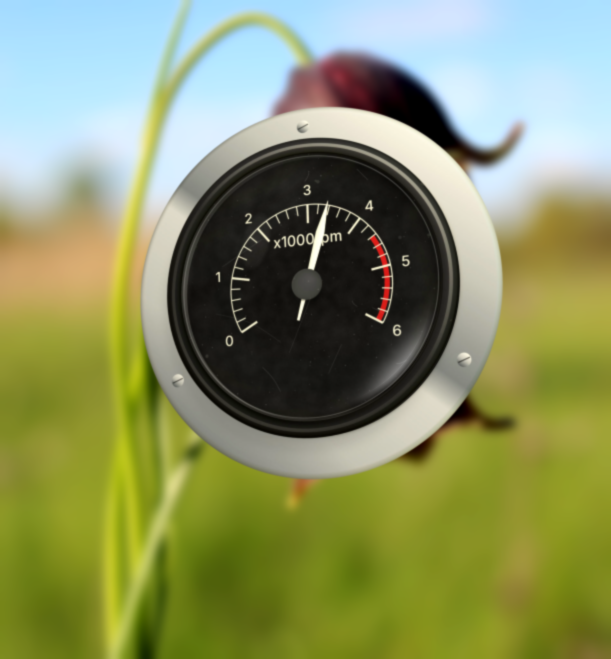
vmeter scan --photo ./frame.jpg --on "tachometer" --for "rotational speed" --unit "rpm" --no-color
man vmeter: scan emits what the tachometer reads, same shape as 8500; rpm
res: 3400; rpm
